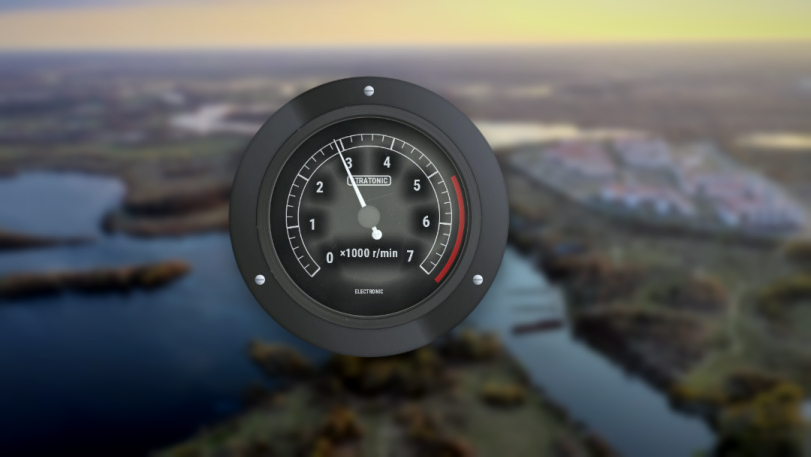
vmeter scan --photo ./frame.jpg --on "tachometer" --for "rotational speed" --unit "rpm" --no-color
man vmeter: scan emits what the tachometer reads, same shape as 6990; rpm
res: 2900; rpm
